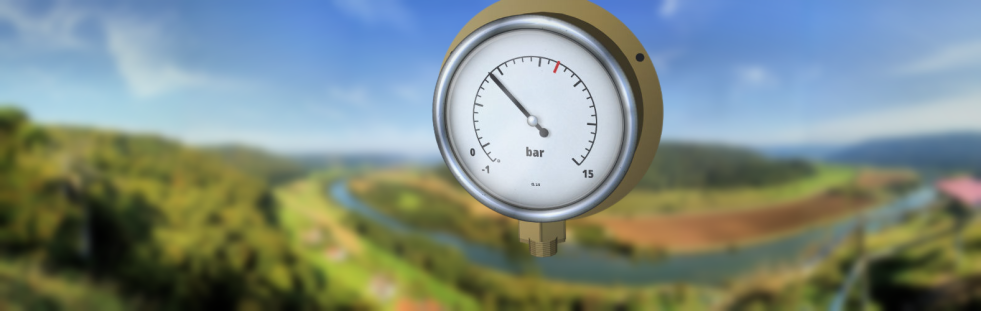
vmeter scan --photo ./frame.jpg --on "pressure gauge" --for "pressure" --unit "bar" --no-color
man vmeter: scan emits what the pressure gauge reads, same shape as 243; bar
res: 4.5; bar
